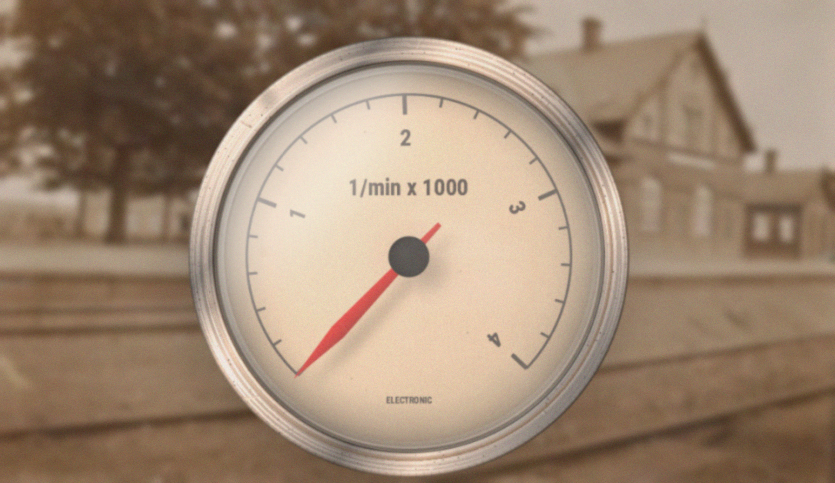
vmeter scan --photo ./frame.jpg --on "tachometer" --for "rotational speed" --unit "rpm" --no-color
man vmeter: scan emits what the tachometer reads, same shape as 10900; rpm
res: 0; rpm
